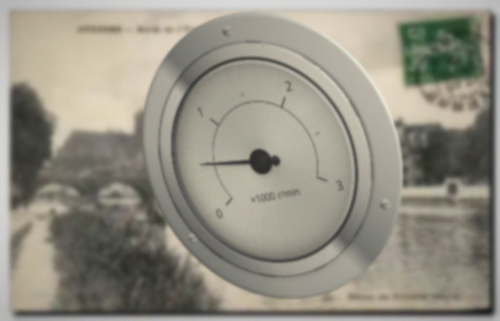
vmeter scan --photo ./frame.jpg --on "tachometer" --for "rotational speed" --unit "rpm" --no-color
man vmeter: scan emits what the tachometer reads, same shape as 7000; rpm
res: 500; rpm
